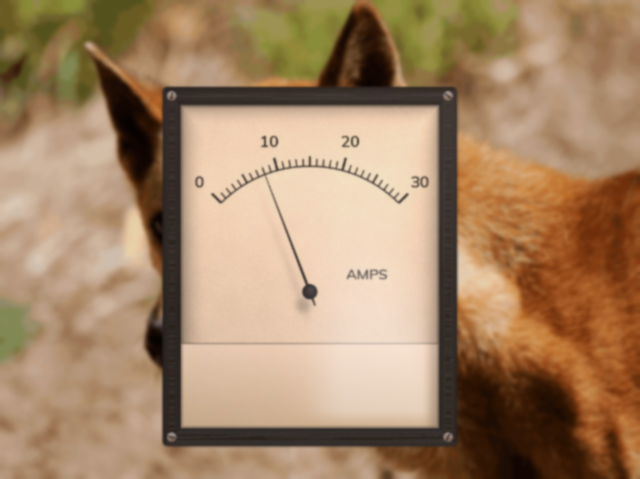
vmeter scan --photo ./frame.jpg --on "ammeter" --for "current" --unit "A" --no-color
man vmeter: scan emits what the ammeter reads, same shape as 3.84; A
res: 8; A
